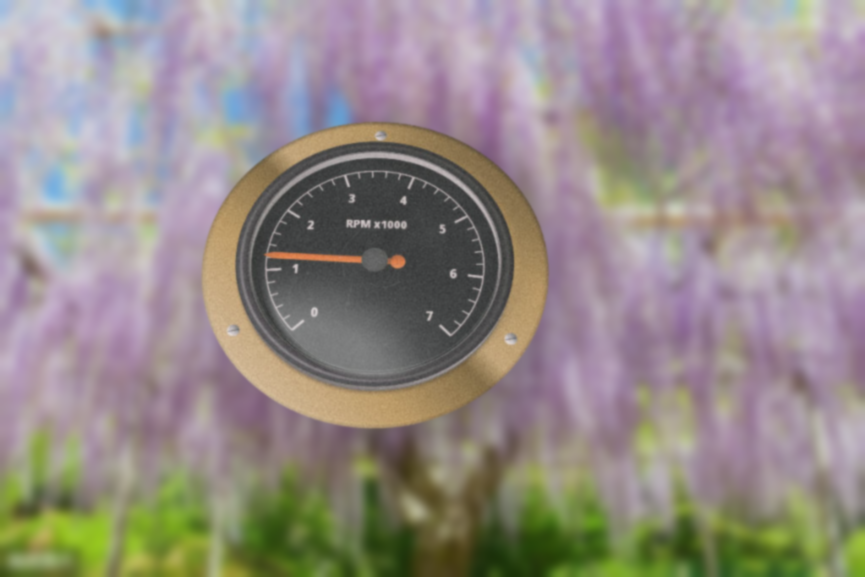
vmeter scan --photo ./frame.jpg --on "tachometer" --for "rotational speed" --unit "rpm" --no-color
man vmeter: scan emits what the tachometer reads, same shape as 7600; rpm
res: 1200; rpm
